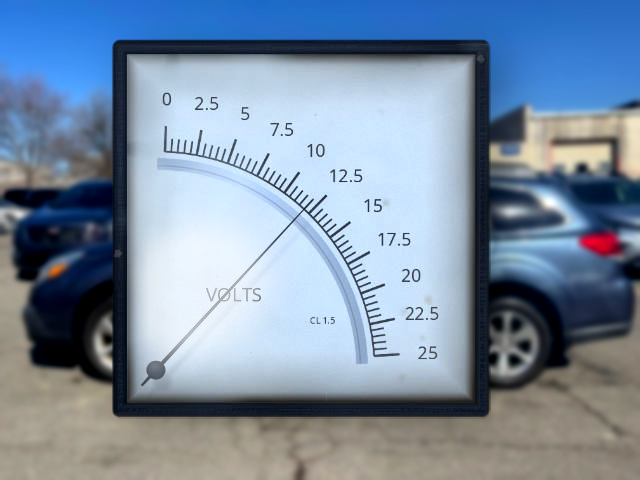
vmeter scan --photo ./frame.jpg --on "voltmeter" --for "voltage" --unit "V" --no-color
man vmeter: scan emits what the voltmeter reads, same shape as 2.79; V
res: 12; V
